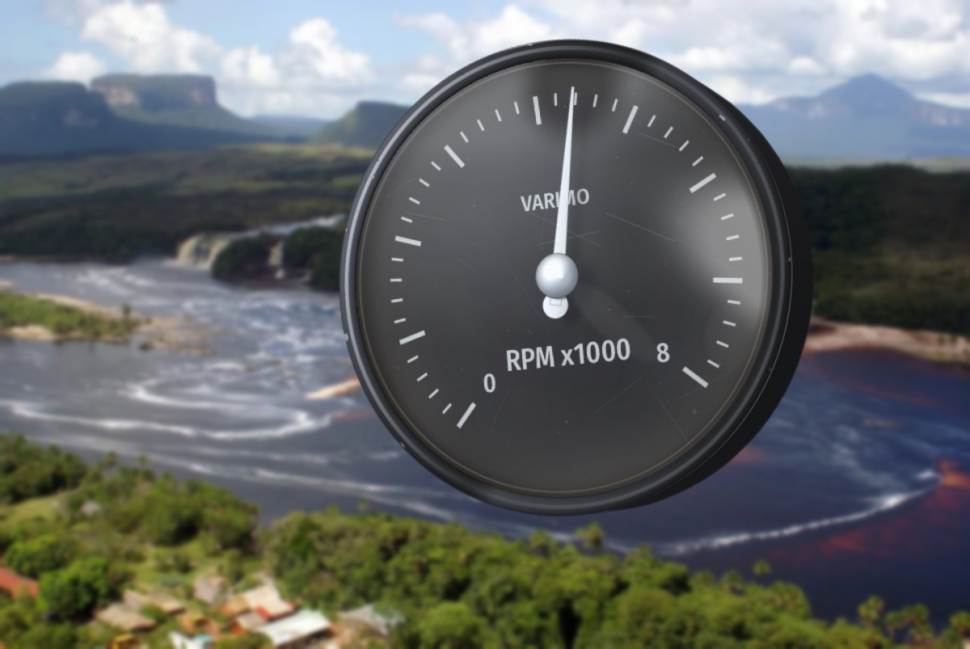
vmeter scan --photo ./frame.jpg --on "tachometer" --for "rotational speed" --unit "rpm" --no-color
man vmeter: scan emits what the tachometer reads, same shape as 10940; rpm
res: 4400; rpm
